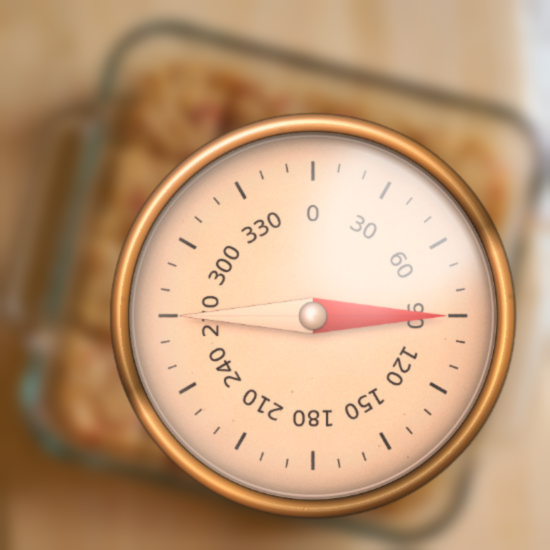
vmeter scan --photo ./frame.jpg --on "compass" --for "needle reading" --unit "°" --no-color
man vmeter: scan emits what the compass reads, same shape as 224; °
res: 90; °
